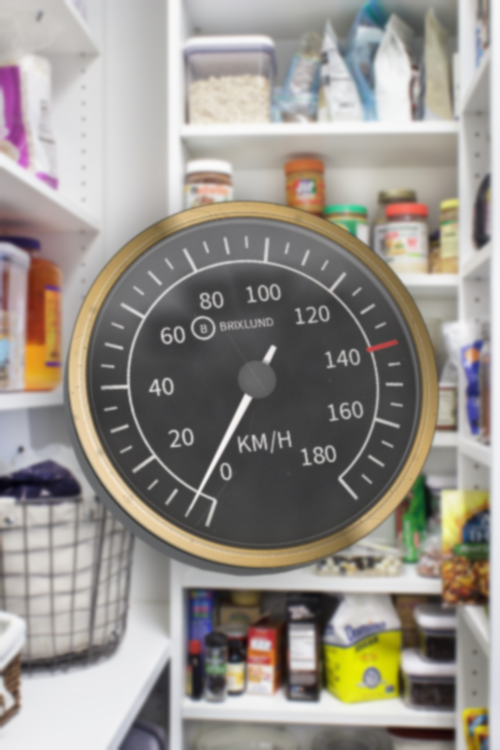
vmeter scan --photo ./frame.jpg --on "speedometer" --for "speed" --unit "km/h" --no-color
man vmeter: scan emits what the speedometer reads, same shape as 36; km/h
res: 5; km/h
